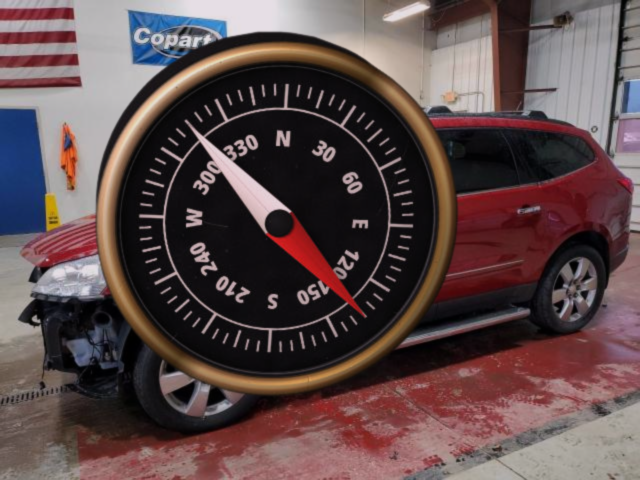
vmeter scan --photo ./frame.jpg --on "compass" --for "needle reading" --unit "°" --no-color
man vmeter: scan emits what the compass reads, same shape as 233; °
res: 135; °
